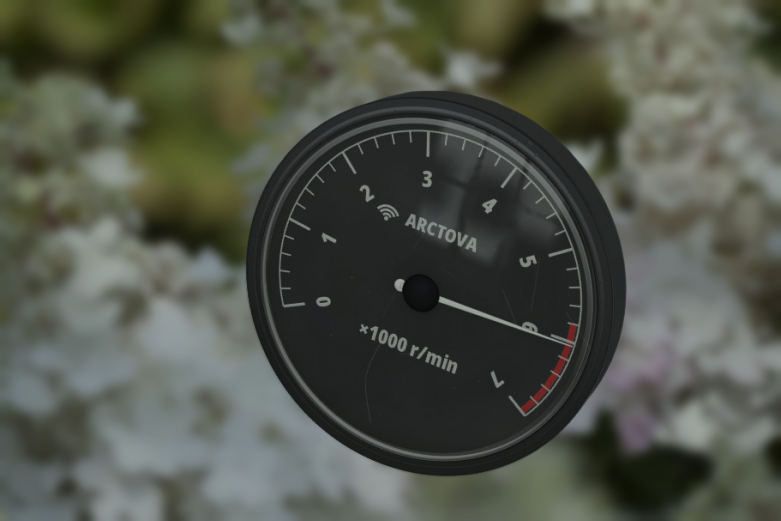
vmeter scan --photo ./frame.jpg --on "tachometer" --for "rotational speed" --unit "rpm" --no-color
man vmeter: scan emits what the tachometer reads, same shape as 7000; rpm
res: 6000; rpm
